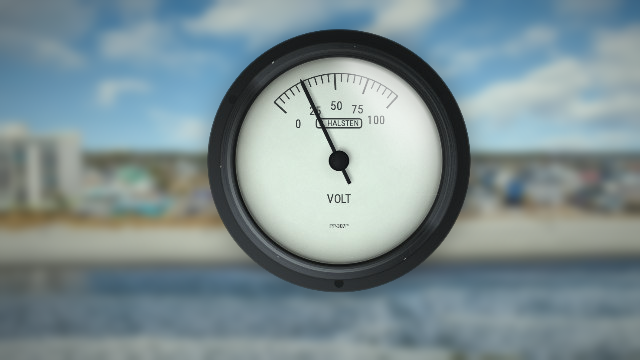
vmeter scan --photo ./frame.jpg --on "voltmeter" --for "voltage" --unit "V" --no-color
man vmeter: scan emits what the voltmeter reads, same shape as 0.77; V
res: 25; V
